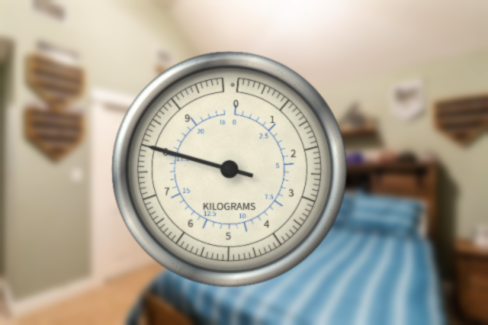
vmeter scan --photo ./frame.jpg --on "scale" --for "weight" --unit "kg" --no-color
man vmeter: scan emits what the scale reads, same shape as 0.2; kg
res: 8; kg
